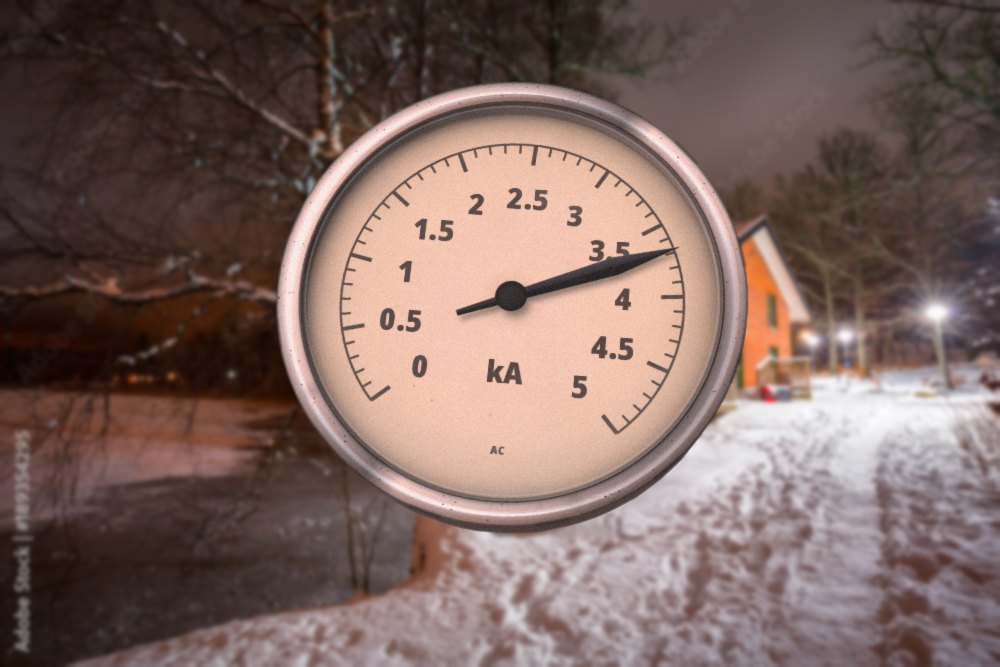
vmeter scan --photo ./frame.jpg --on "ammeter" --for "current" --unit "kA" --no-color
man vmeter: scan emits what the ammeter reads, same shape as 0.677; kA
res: 3.7; kA
